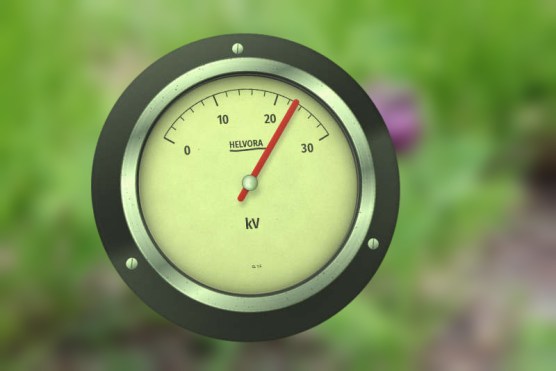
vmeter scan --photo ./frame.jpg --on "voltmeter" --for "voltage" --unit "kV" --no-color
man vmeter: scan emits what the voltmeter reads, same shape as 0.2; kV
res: 23; kV
